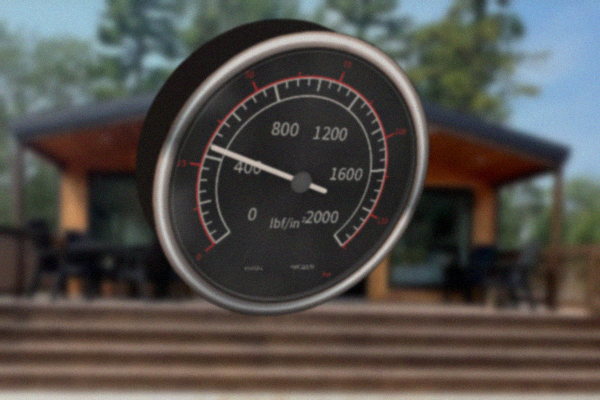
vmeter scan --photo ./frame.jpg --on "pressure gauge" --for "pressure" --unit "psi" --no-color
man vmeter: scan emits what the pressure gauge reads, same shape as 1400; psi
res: 450; psi
